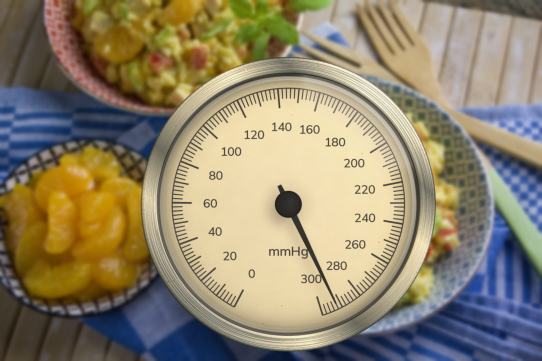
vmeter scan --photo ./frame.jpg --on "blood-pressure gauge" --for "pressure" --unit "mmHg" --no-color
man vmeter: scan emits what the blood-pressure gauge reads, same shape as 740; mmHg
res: 292; mmHg
